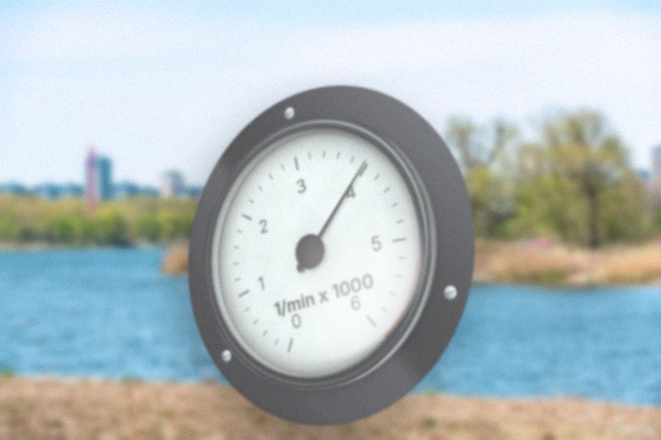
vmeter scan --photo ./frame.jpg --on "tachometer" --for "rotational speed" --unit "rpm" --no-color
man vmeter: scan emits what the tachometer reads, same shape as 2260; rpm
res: 4000; rpm
